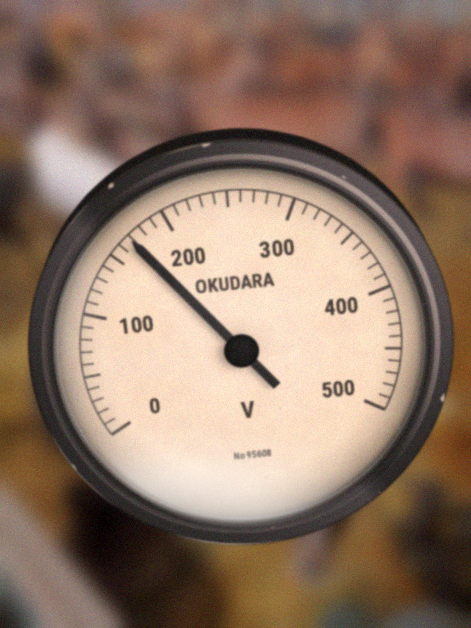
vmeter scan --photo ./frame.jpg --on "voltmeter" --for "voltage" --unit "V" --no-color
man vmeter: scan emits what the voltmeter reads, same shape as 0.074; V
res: 170; V
